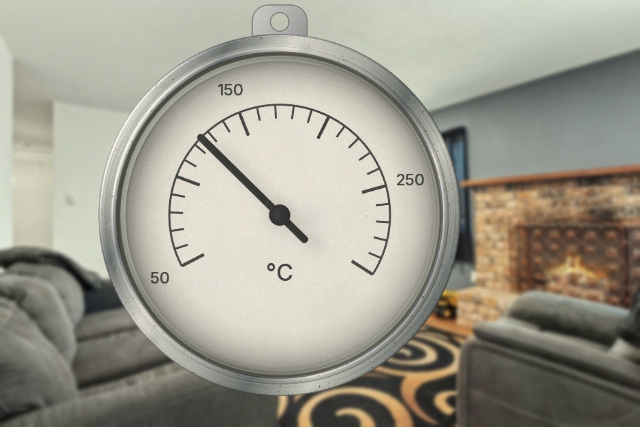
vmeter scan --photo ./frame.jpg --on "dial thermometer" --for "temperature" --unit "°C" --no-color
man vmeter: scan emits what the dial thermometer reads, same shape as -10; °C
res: 125; °C
